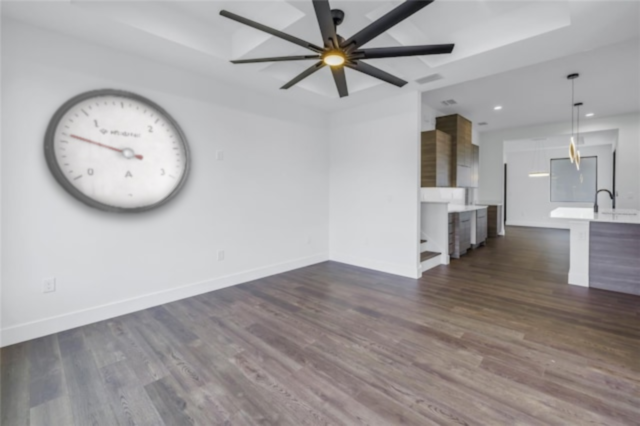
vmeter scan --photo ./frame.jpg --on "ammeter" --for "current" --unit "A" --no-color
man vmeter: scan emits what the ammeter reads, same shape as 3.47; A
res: 0.6; A
